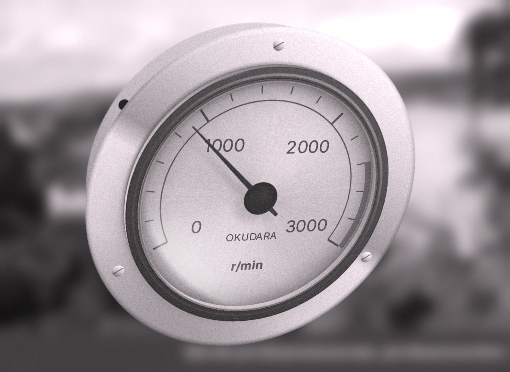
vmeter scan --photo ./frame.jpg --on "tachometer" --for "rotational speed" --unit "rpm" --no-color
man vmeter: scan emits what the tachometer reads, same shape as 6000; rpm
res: 900; rpm
